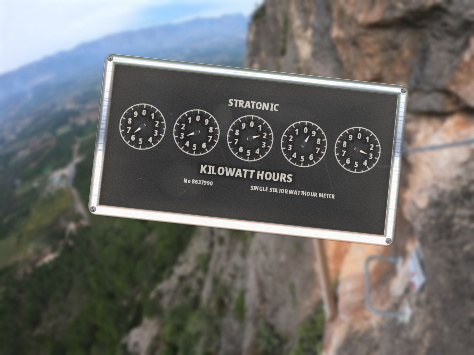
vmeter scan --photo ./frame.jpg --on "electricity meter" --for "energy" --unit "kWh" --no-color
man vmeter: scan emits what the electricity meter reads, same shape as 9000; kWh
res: 63193; kWh
